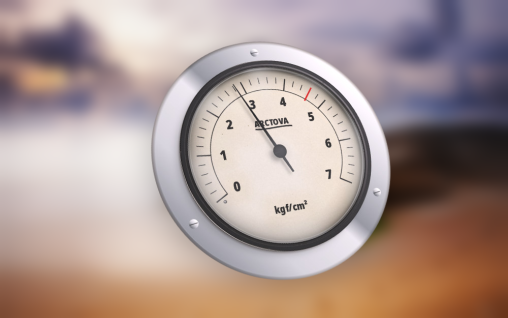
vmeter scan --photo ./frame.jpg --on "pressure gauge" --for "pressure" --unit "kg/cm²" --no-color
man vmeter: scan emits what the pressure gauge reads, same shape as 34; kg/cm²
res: 2.8; kg/cm²
